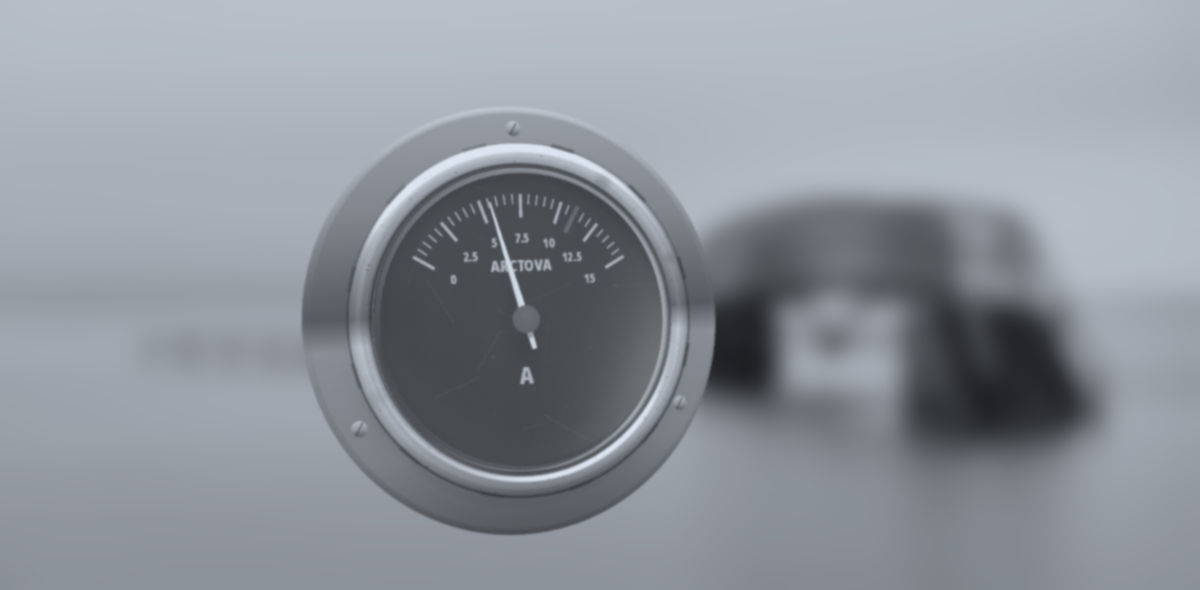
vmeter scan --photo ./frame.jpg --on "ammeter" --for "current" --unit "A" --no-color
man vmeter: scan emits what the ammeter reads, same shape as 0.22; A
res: 5.5; A
